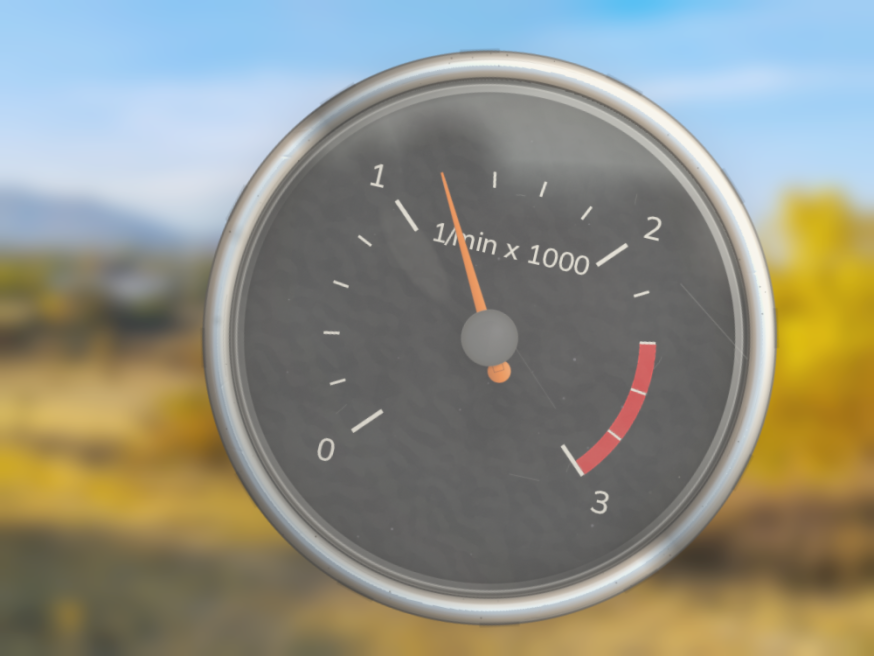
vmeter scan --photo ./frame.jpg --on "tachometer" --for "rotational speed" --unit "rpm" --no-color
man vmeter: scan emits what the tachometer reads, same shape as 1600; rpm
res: 1200; rpm
